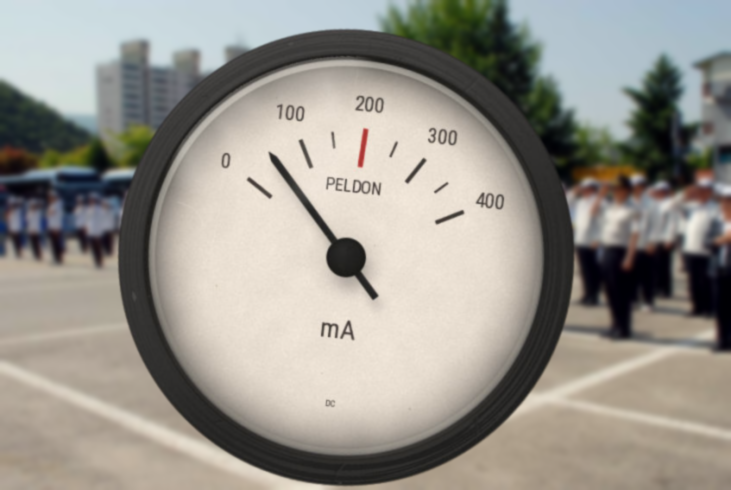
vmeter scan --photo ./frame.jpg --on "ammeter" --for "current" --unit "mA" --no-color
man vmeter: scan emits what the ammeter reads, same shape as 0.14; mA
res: 50; mA
